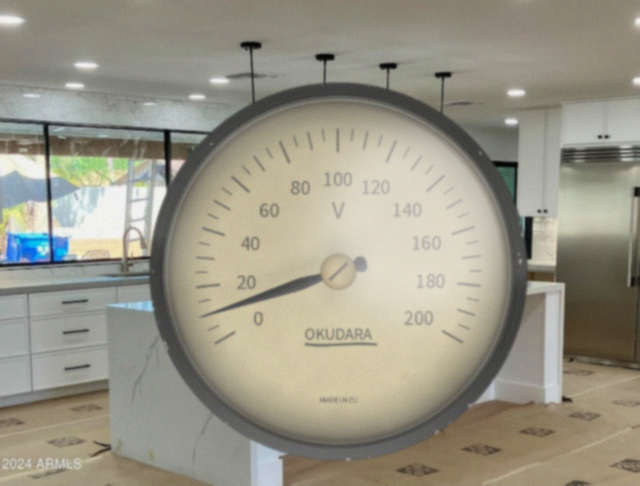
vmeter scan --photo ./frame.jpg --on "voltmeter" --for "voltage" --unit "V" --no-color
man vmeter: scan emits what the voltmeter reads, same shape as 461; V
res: 10; V
